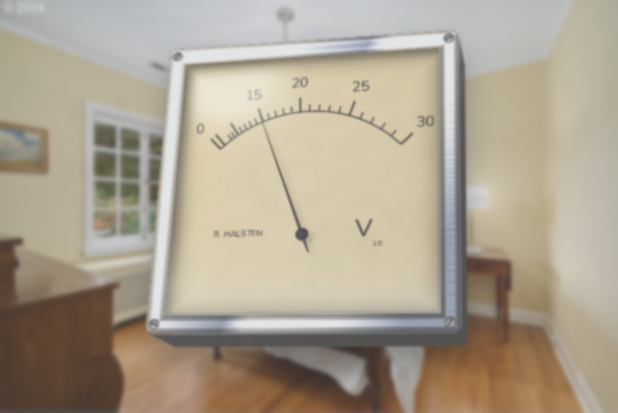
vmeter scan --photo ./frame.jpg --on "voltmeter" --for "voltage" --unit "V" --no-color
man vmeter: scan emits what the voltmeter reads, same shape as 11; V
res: 15; V
